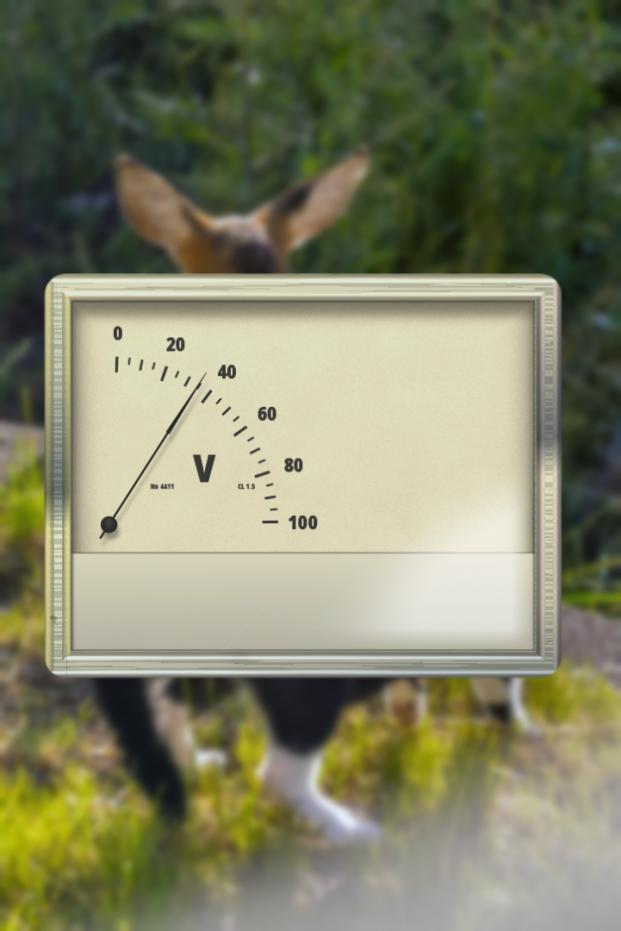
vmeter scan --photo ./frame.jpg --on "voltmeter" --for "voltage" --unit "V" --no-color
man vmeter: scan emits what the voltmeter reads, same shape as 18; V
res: 35; V
